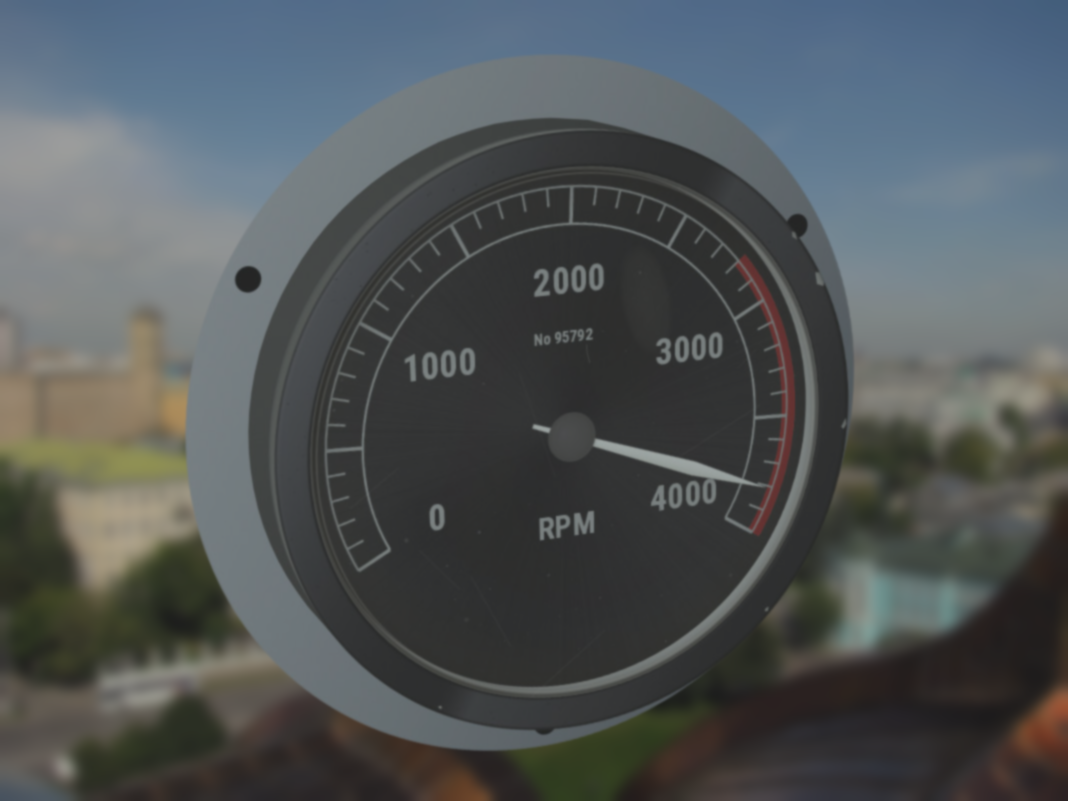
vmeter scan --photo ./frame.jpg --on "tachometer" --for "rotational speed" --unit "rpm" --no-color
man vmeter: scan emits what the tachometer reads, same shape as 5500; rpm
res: 3800; rpm
